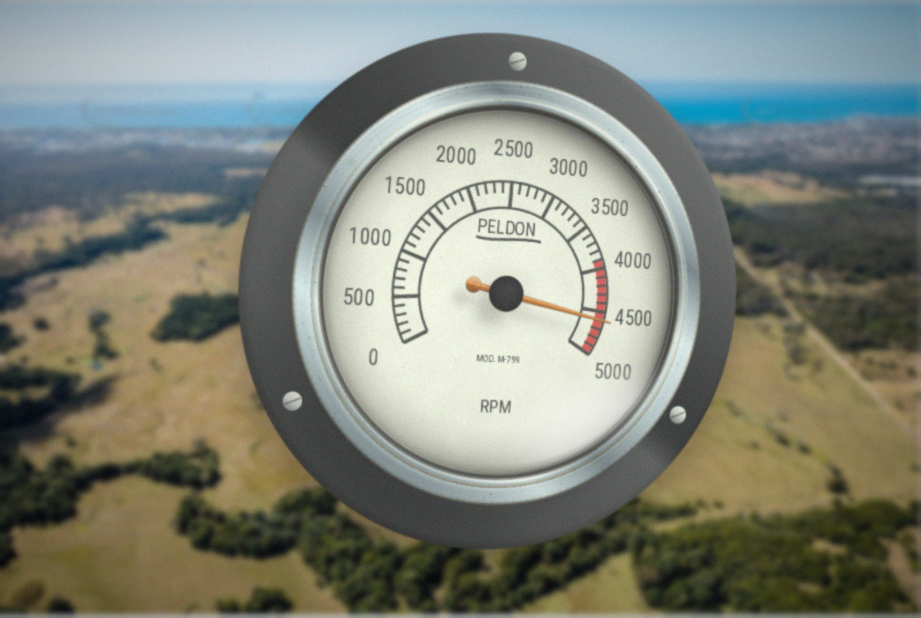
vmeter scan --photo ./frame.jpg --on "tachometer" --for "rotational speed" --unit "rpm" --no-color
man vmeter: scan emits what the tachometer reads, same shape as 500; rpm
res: 4600; rpm
